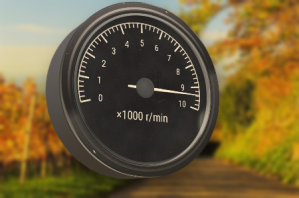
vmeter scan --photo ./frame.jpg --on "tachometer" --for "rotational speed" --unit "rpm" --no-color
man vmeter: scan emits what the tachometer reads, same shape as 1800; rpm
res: 9400; rpm
